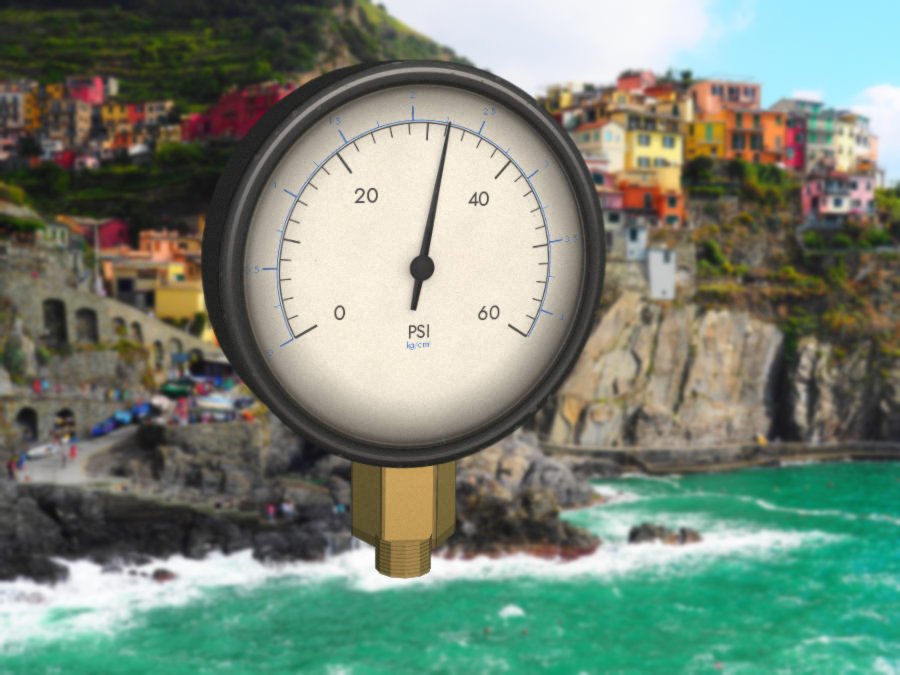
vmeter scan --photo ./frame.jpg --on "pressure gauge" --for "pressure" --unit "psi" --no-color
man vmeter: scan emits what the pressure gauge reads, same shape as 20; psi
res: 32; psi
